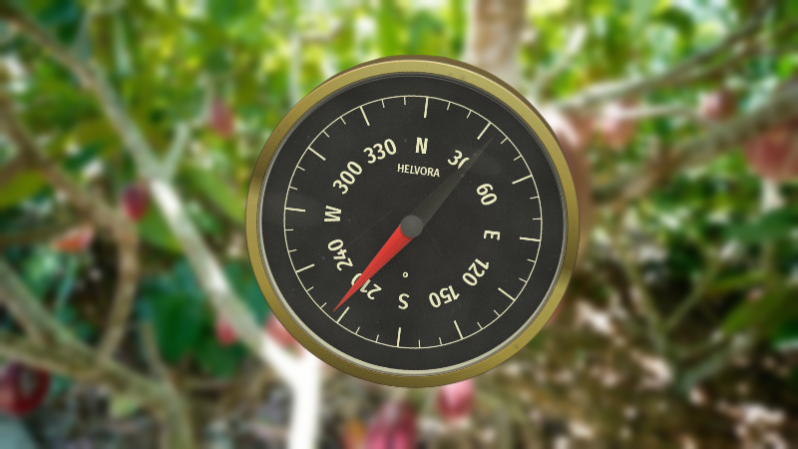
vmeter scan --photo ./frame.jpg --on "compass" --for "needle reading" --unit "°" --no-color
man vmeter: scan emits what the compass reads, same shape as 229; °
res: 215; °
